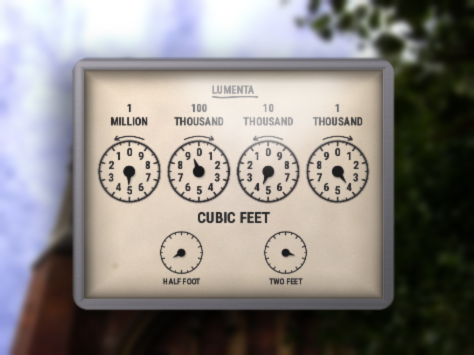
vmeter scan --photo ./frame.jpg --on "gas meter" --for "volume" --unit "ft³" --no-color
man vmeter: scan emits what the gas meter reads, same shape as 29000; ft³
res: 494400; ft³
